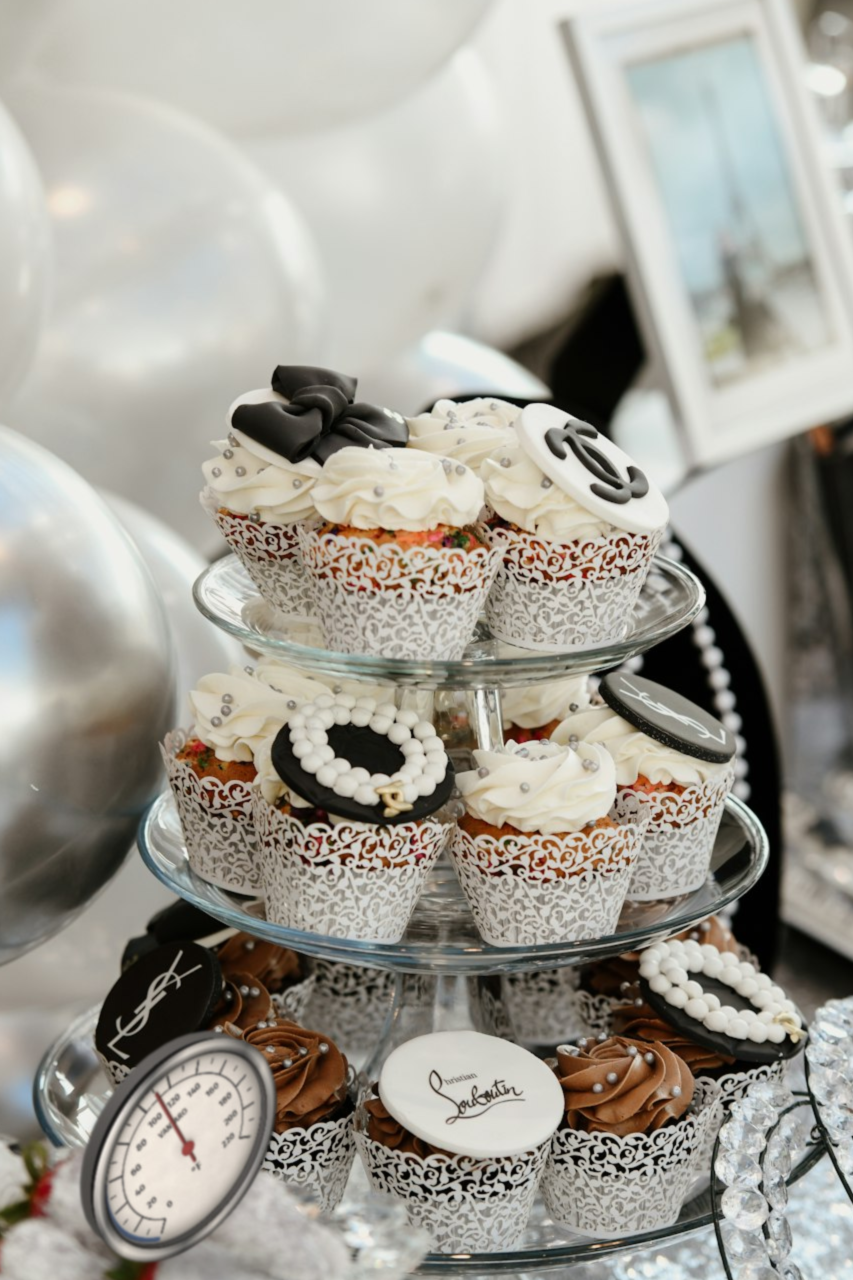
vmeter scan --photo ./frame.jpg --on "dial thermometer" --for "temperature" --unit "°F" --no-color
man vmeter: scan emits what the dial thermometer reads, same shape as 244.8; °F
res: 110; °F
